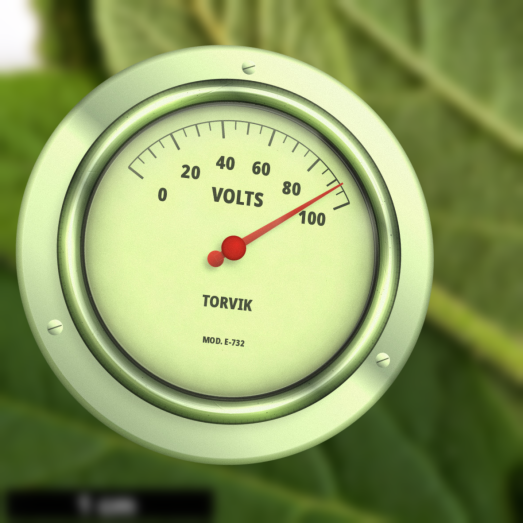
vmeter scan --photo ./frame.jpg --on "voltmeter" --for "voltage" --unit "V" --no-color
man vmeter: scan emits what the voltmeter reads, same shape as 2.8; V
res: 92.5; V
